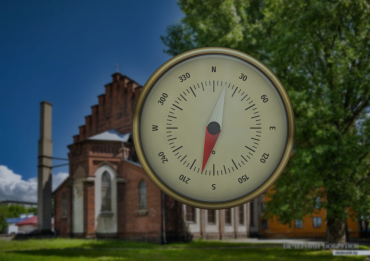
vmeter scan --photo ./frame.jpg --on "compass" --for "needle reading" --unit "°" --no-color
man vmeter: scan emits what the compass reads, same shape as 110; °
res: 195; °
